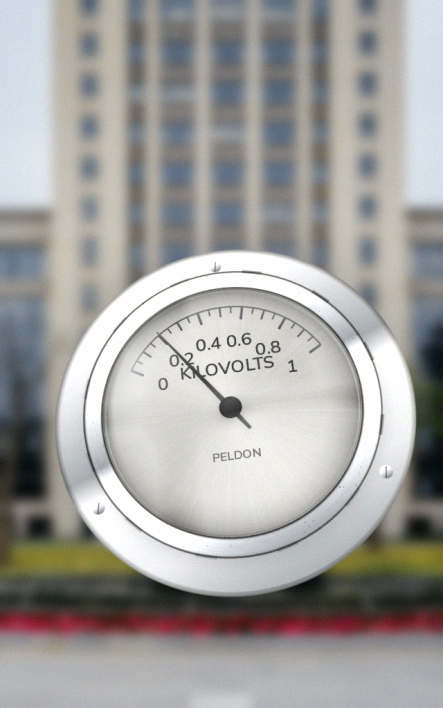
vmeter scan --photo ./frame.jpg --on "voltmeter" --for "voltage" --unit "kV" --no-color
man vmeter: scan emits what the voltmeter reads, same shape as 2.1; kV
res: 0.2; kV
